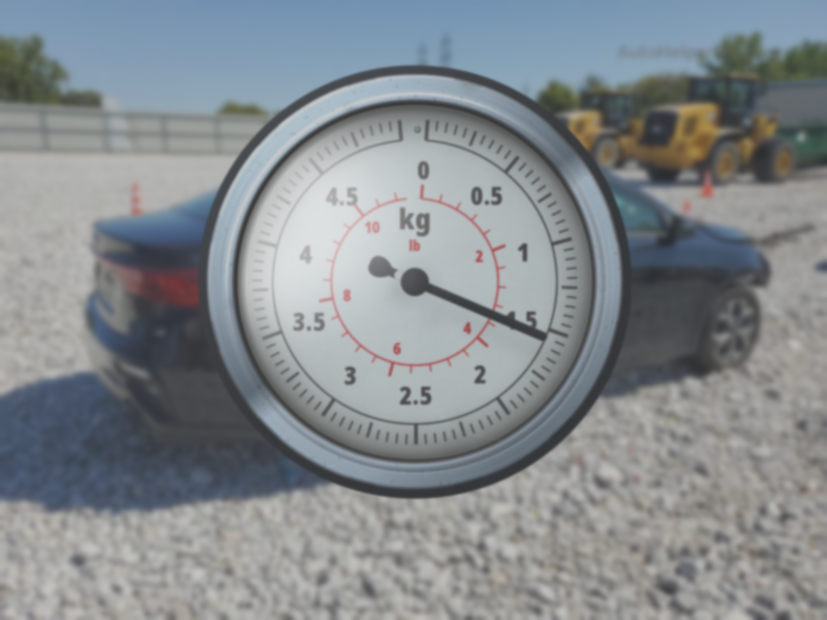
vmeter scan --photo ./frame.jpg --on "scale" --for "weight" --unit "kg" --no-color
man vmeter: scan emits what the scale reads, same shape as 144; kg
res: 1.55; kg
